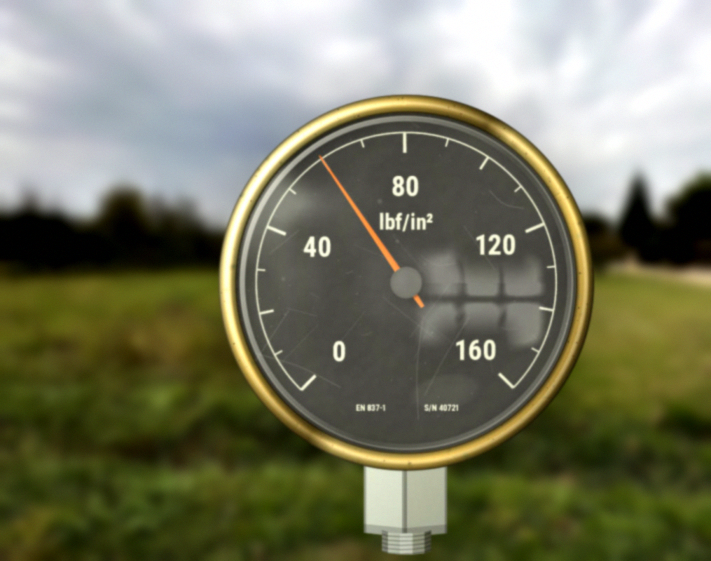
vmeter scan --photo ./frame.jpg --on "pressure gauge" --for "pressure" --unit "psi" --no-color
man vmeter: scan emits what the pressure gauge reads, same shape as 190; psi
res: 60; psi
